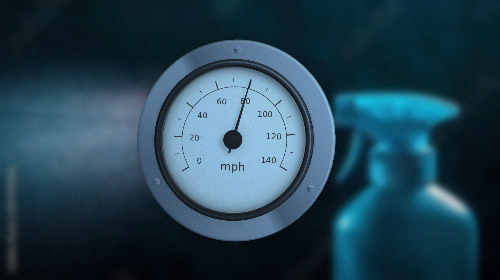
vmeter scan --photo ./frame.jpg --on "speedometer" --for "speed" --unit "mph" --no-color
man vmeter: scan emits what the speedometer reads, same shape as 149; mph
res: 80; mph
